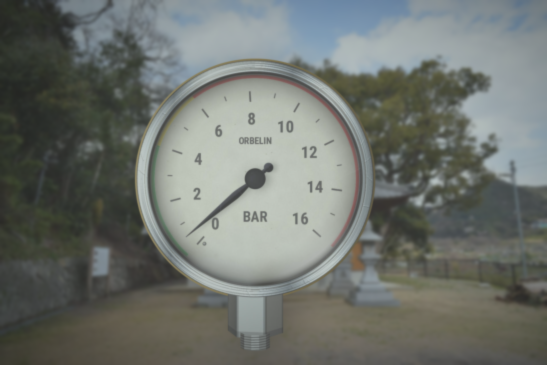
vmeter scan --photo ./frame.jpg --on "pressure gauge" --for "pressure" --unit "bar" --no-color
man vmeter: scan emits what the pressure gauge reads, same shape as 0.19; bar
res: 0.5; bar
